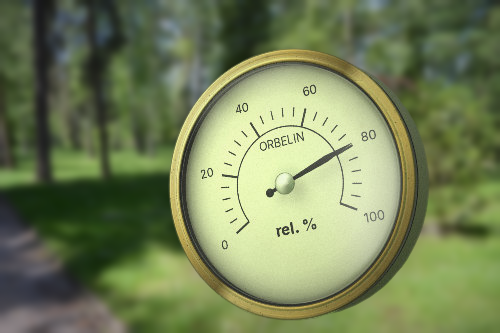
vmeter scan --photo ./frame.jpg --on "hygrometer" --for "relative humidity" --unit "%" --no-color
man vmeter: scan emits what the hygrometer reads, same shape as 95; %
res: 80; %
